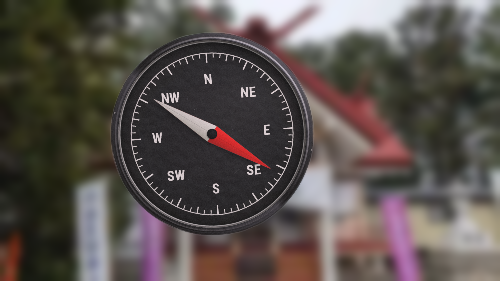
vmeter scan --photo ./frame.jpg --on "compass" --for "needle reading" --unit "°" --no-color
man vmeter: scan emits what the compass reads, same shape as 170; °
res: 125; °
